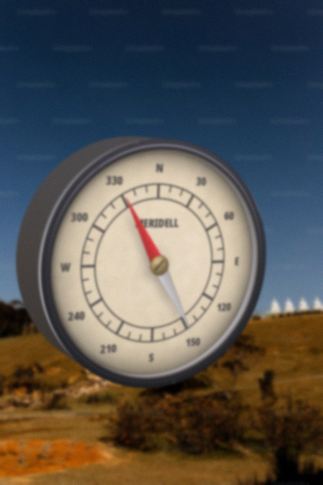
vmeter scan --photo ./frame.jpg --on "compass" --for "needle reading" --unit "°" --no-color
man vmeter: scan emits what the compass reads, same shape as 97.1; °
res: 330; °
